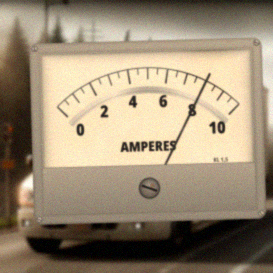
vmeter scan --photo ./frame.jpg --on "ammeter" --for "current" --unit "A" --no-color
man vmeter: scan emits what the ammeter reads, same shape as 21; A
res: 8; A
